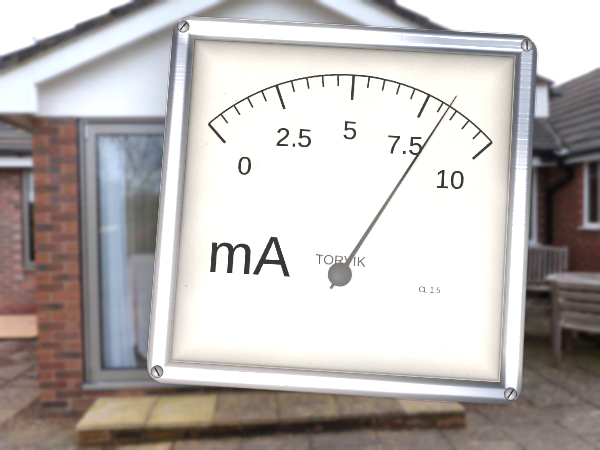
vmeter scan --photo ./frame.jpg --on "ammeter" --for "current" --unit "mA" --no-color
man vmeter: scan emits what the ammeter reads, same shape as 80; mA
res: 8.25; mA
